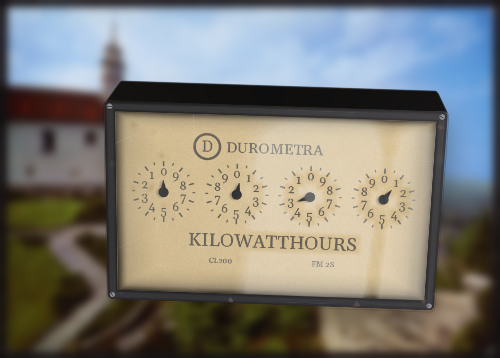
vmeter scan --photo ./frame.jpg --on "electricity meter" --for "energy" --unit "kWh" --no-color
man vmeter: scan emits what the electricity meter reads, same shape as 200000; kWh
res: 31; kWh
